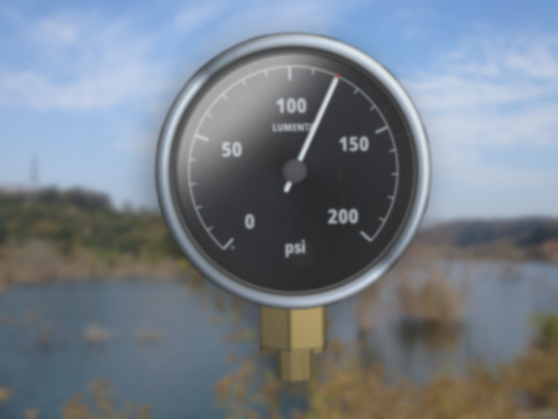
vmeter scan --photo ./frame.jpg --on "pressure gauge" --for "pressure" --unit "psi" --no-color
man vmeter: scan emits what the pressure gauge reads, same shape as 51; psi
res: 120; psi
